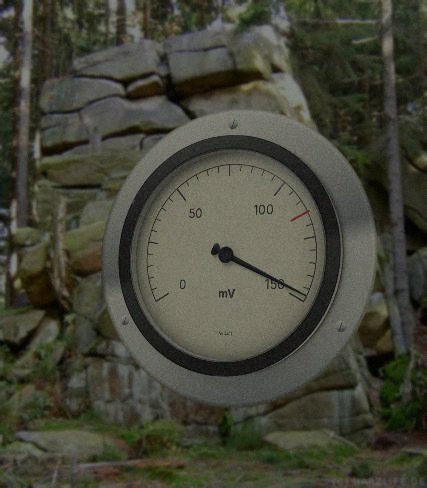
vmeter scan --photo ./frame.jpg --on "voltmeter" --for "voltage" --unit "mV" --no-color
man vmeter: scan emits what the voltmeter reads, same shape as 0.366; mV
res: 147.5; mV
